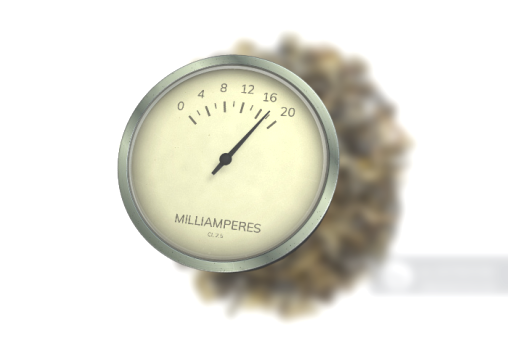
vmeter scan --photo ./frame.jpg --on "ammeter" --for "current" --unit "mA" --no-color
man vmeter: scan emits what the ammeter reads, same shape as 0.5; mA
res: 18; mA
